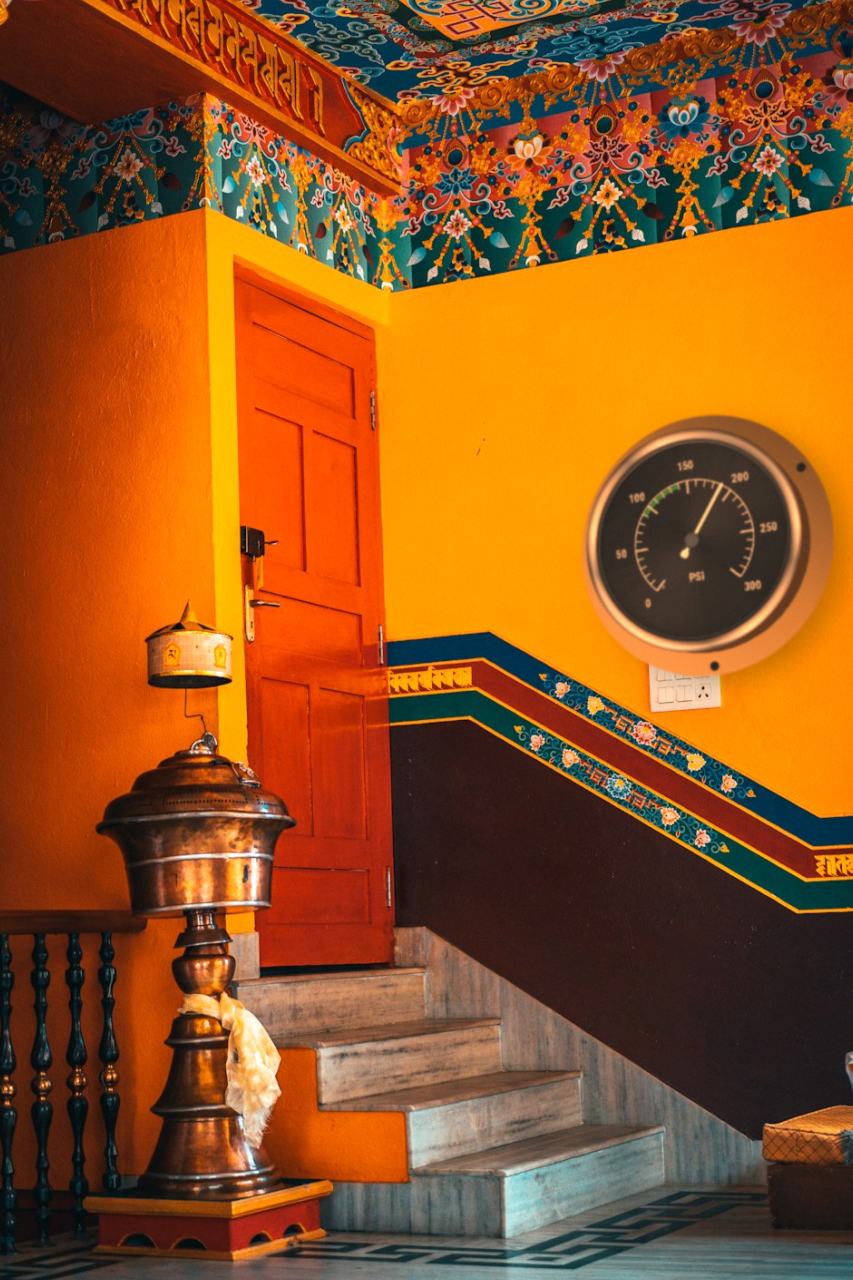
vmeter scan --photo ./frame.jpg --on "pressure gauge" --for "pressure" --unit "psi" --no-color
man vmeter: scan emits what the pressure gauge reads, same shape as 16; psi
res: 190; psi
